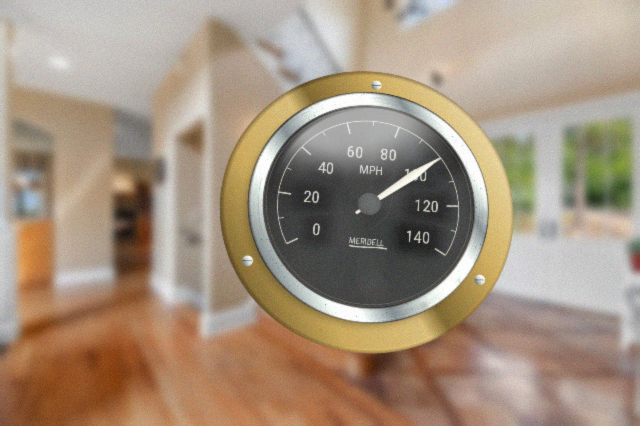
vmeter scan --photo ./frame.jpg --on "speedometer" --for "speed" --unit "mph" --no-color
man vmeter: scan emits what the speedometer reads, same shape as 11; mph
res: 100; mph
